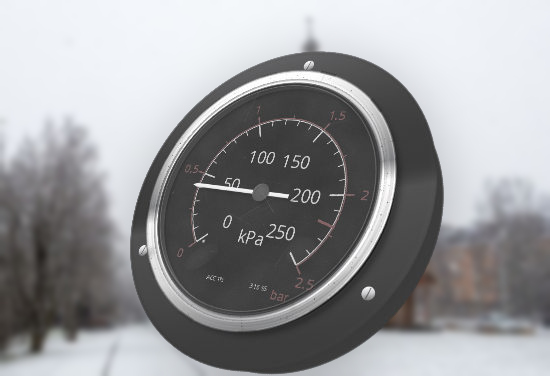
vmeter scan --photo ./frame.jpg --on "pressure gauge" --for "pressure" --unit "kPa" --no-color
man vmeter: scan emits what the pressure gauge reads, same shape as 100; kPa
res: 40; kPa
